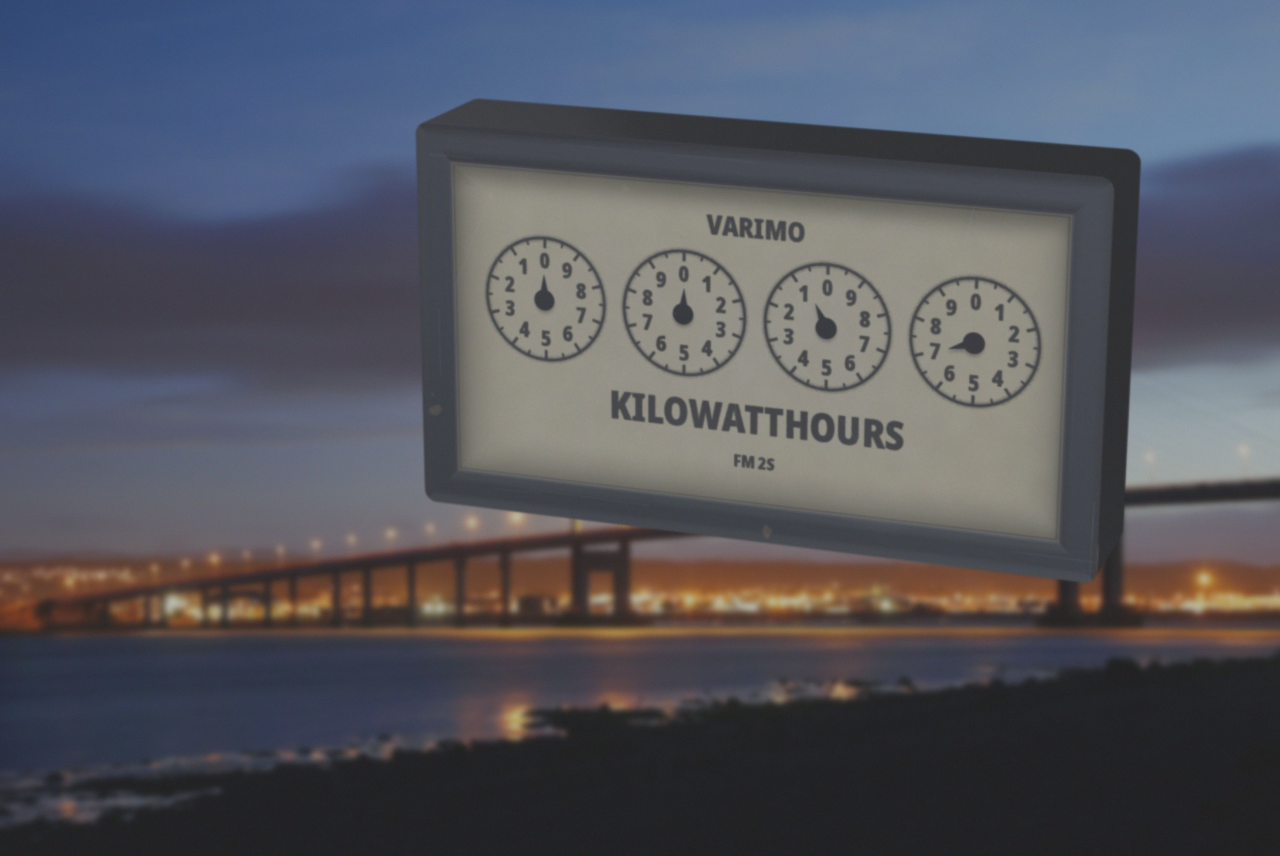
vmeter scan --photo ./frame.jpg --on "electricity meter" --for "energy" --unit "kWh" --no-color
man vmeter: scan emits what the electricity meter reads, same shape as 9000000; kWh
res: 7; kWh
